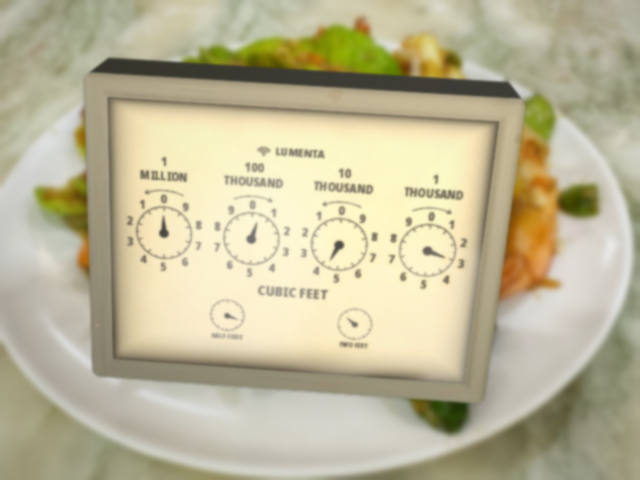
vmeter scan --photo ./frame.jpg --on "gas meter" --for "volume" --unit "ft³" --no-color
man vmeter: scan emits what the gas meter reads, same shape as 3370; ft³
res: 4300; ft³
